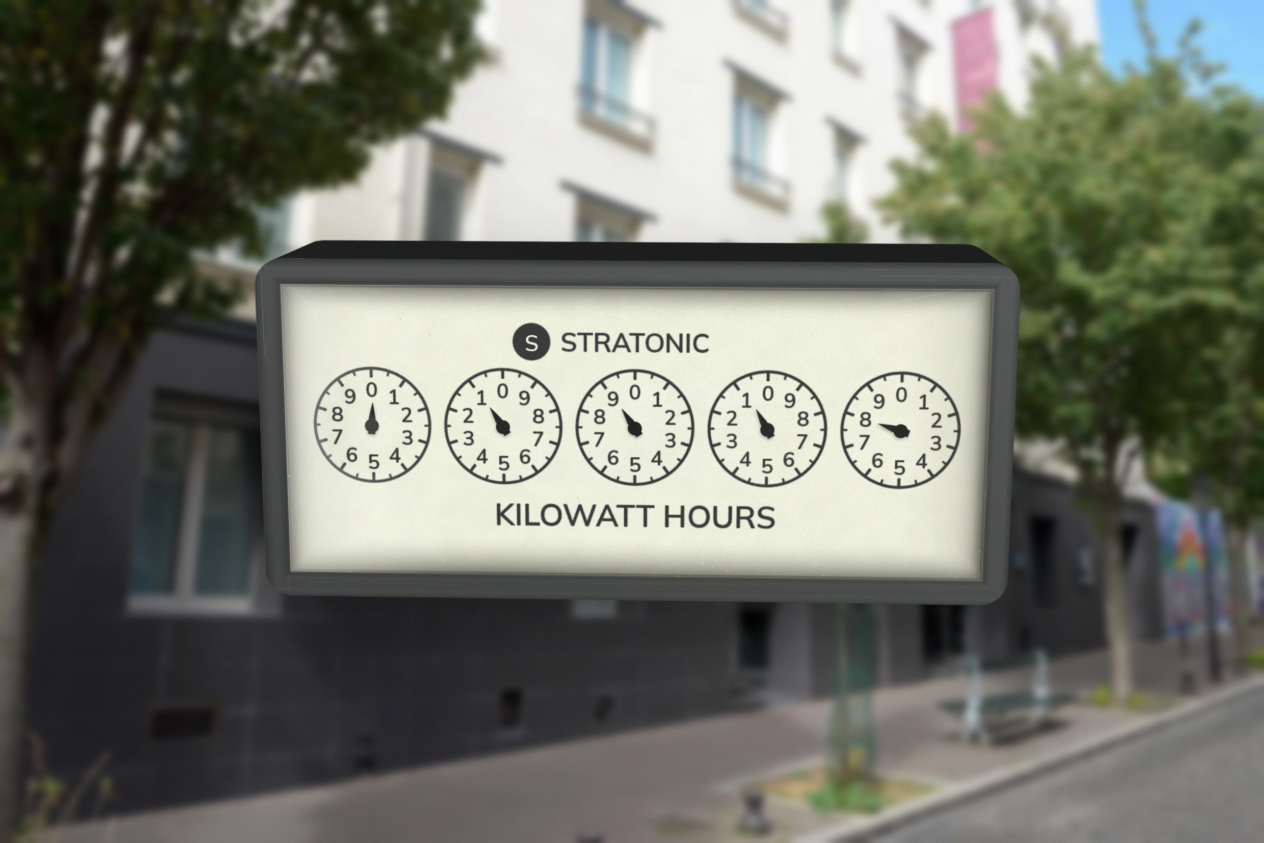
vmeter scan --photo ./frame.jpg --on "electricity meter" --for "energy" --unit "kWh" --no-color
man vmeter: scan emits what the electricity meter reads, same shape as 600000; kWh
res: 908; kWh
